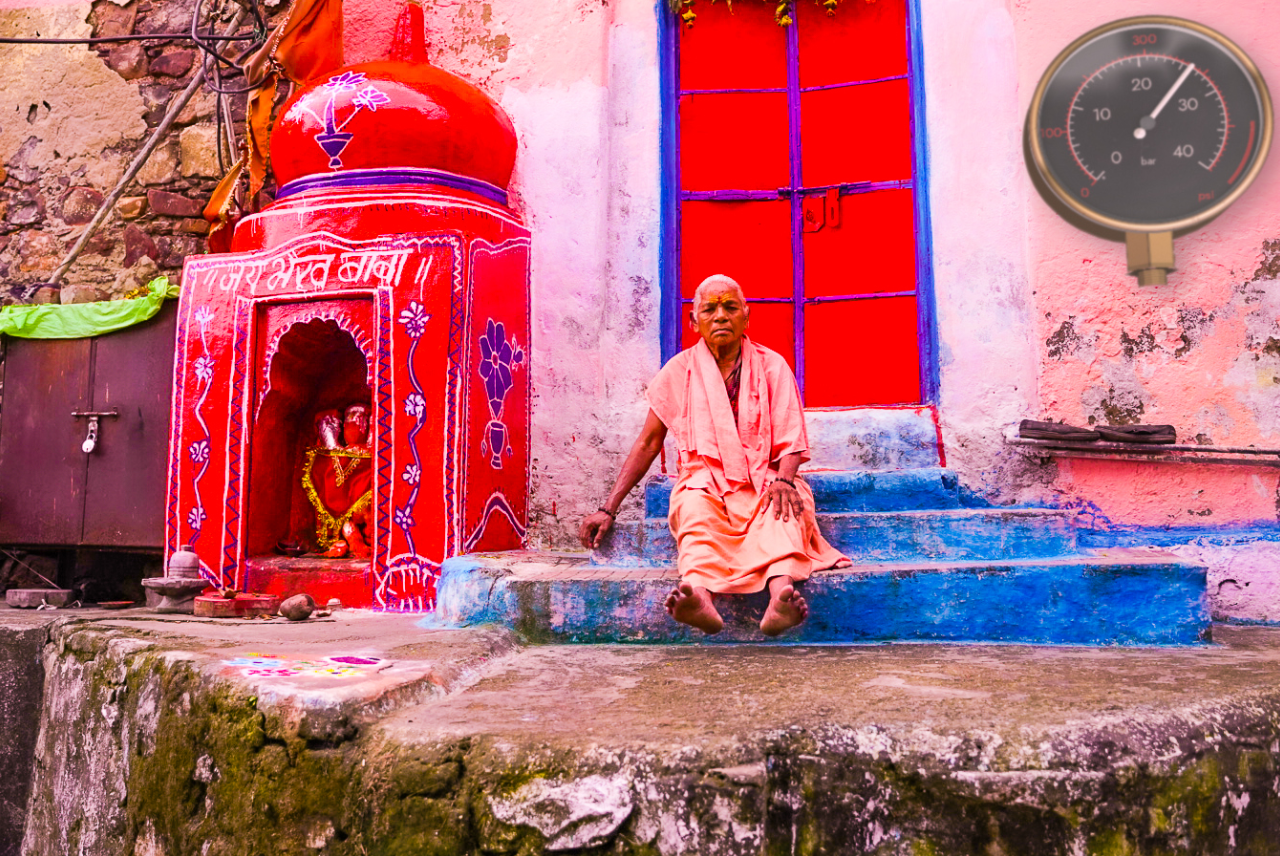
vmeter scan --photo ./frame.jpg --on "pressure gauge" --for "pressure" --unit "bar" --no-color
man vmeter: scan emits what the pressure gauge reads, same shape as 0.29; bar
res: 26; bar
